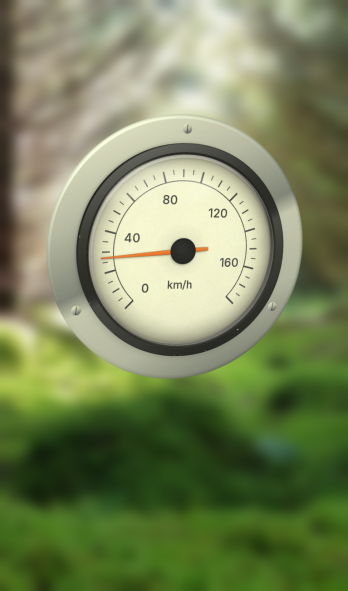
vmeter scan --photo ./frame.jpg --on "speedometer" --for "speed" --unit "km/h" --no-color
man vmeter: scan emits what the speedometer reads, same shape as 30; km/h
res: 27.5; km/h
